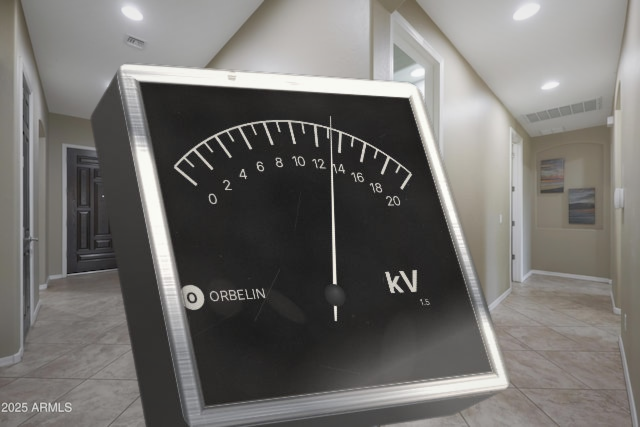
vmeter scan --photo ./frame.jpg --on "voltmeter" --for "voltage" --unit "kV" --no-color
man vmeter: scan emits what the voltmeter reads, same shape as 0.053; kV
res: 13; kV
